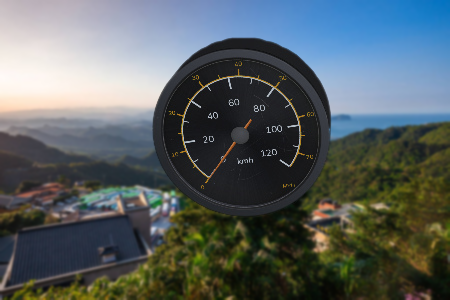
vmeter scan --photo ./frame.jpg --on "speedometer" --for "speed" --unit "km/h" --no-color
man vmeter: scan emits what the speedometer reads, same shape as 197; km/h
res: 0; km/h
